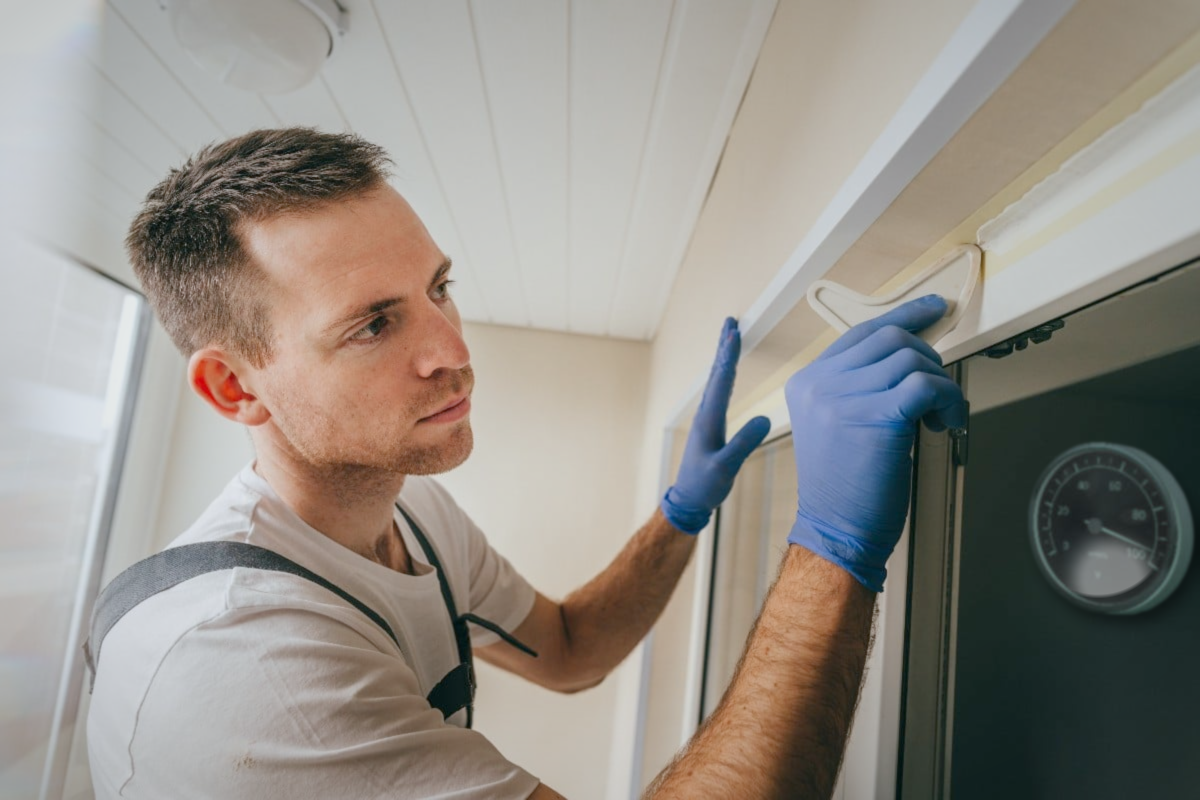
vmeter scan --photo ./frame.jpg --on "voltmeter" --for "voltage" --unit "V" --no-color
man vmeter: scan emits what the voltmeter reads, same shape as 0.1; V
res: 95; V
